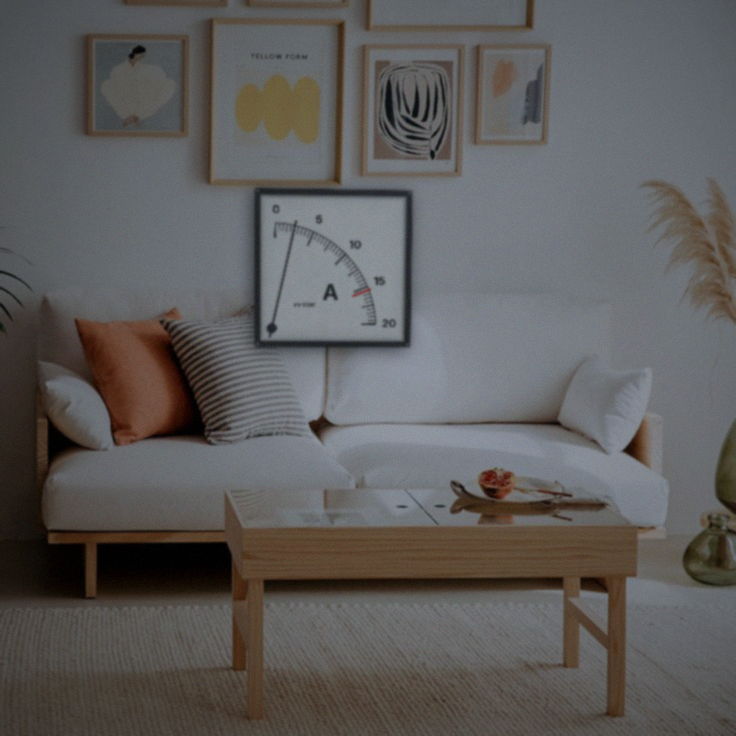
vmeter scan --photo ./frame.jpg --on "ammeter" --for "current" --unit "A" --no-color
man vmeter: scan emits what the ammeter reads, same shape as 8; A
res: 2.5; A
